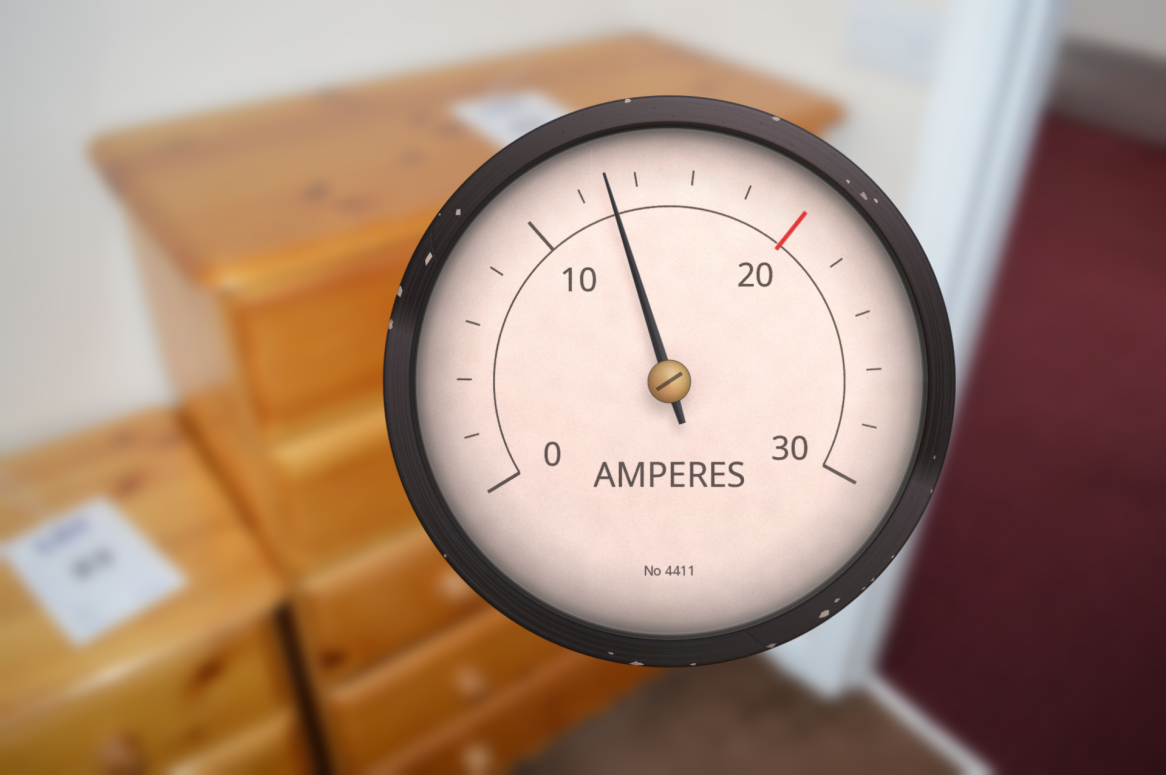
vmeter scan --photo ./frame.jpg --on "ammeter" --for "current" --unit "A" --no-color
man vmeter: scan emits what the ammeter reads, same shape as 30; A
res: 13; A
